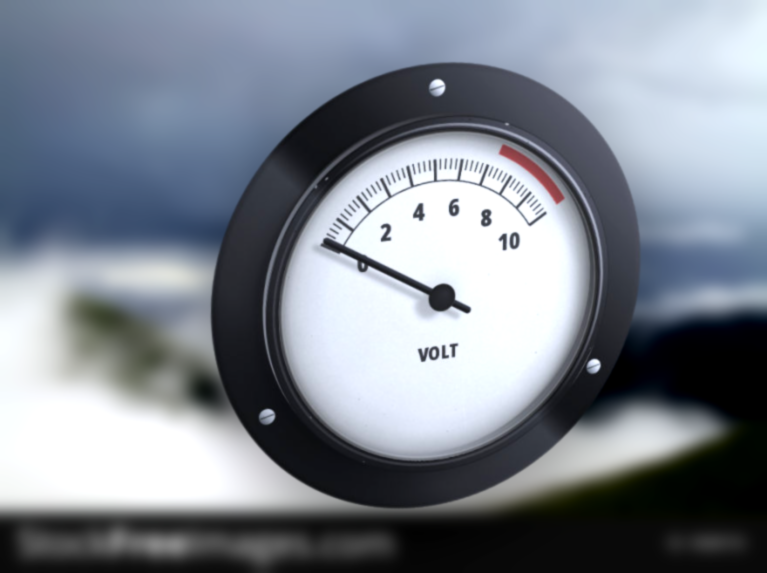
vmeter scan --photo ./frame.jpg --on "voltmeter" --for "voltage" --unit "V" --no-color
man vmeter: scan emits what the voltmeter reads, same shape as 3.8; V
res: 0.2; V
